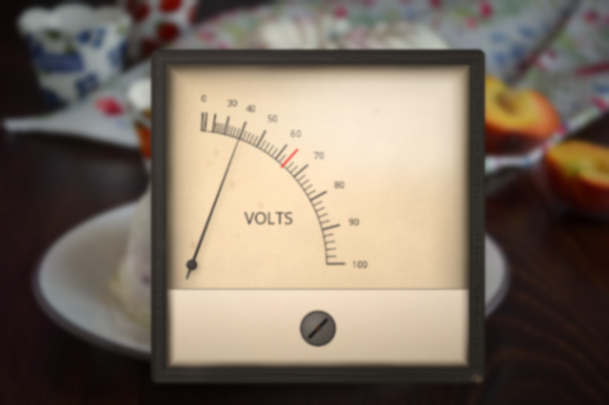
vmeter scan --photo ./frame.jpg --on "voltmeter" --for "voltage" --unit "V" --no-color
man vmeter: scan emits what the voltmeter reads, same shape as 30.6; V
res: 40; V
